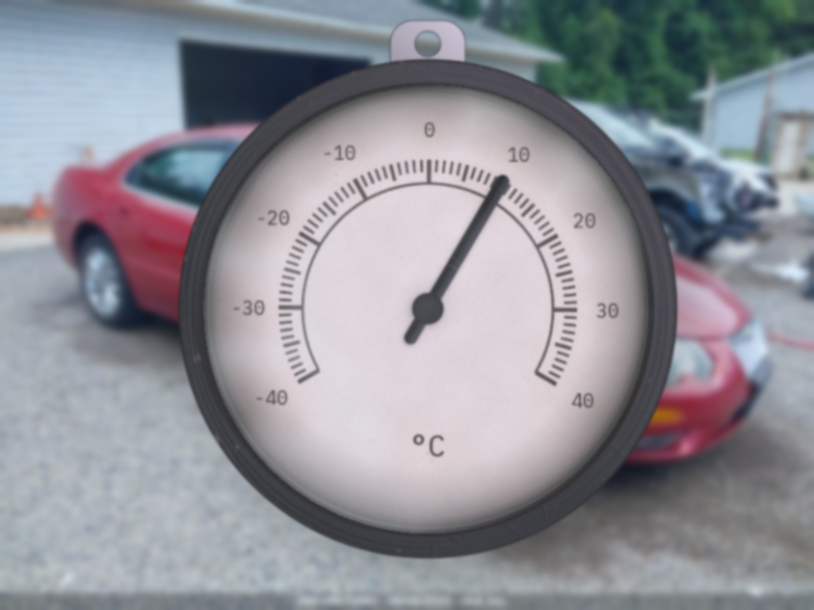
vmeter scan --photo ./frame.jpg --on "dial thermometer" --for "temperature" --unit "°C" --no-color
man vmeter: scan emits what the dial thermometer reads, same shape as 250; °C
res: 10; °C
